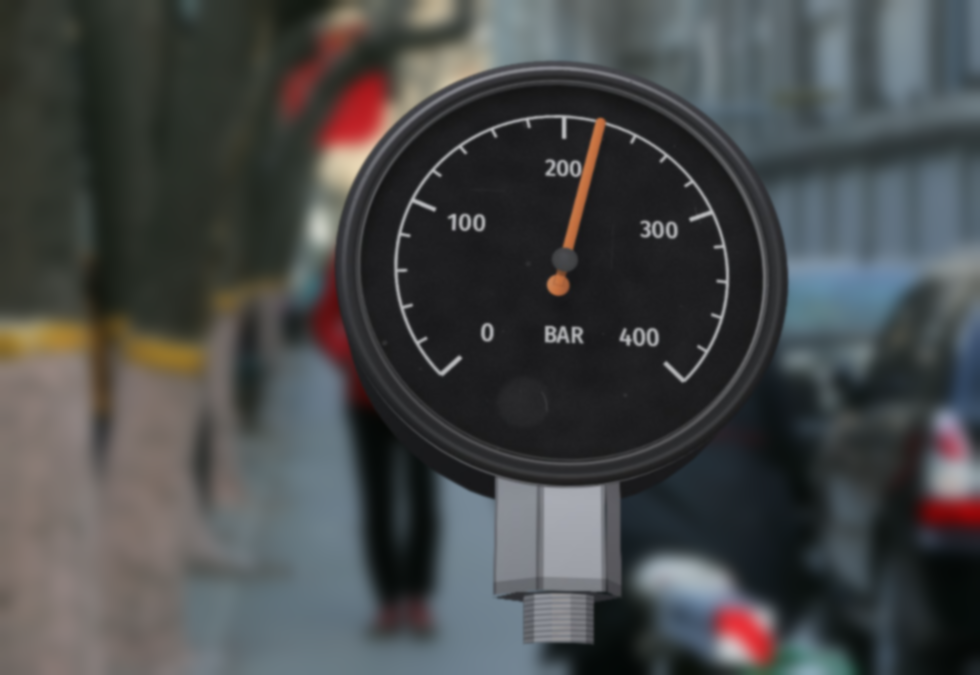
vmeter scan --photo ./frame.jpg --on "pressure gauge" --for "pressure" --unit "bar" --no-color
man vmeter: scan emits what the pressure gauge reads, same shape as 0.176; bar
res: 220; bar
